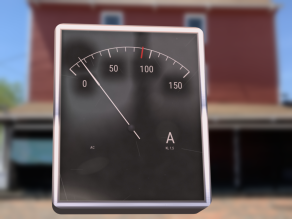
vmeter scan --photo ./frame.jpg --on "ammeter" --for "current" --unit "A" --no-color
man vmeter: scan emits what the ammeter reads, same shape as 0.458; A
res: 15; A
